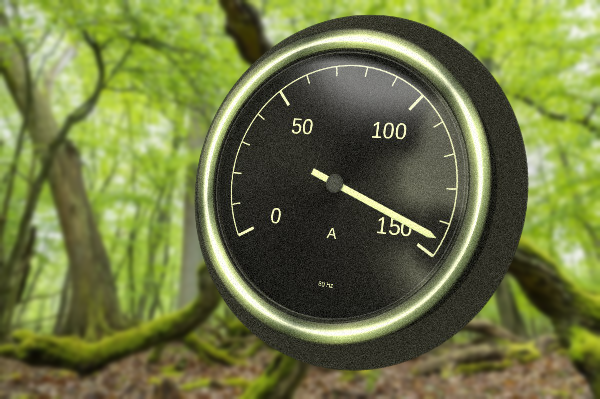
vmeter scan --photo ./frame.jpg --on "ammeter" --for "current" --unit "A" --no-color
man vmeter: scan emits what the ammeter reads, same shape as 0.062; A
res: 145; A
